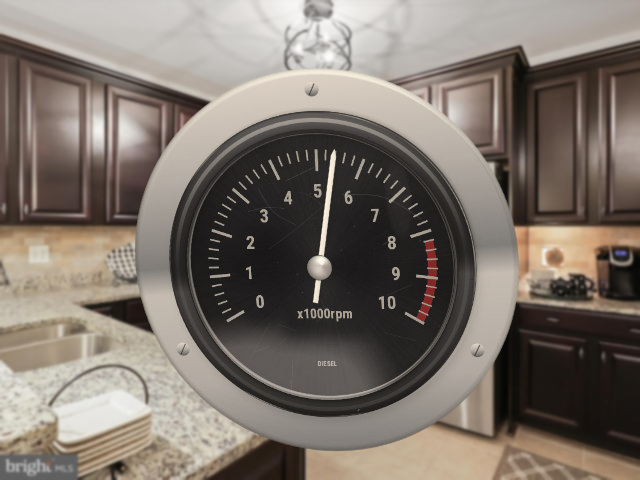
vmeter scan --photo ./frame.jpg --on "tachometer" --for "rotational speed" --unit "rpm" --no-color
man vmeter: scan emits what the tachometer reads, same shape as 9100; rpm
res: 5400; rpm
